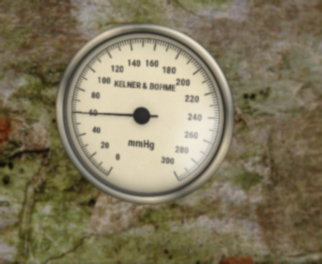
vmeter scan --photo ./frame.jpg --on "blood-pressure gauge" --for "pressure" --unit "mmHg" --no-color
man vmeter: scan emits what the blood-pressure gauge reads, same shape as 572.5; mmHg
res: 60; mmHg
